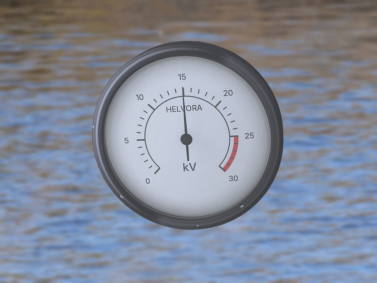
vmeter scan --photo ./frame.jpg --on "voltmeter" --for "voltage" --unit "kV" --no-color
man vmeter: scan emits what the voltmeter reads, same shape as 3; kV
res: 15; kV
